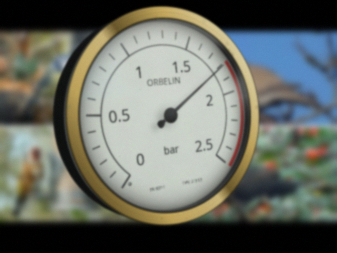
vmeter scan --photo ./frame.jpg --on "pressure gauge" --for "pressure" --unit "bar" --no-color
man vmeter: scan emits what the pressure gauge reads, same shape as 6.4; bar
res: 1.8; bar
